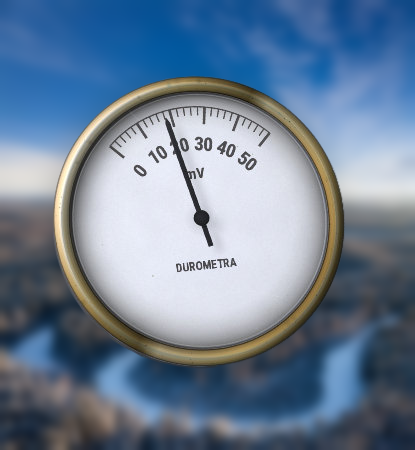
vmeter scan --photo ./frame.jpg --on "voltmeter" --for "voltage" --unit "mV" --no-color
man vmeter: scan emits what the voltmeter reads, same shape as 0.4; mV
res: 18; mV
